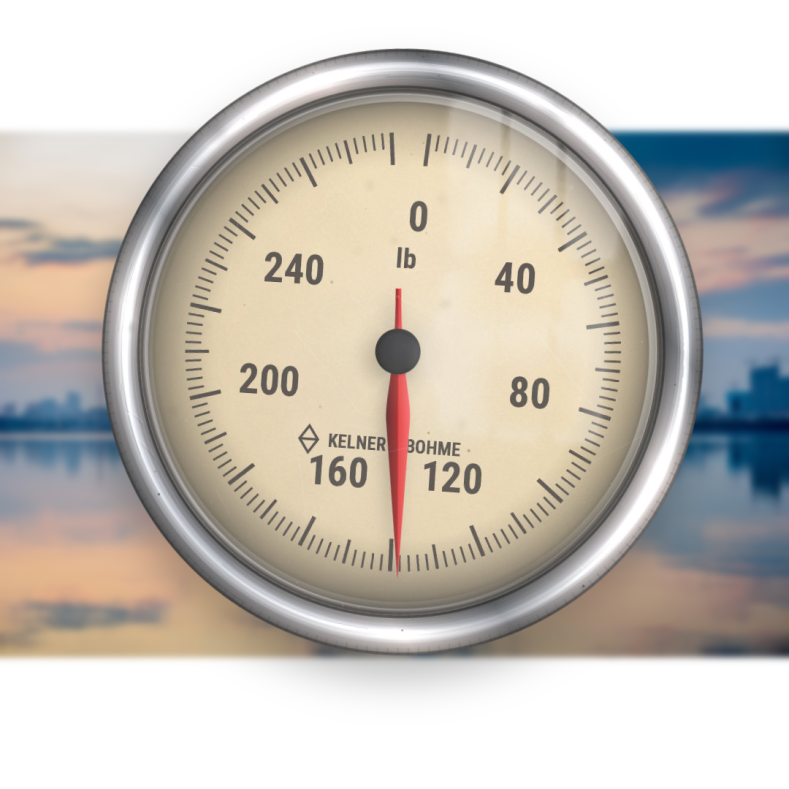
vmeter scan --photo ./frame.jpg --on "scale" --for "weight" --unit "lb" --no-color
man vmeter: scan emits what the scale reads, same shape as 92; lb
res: 138; lb
